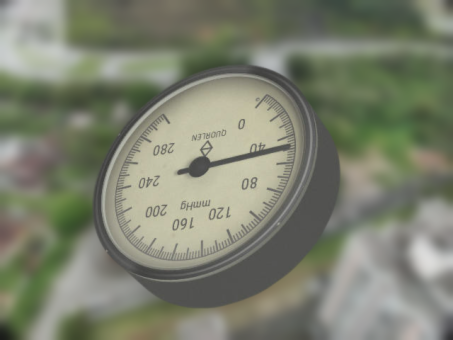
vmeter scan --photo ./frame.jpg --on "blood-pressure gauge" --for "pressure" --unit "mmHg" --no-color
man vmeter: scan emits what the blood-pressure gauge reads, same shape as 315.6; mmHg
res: 50; mmHg
